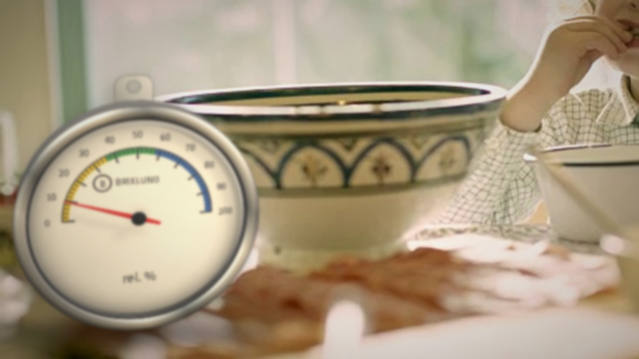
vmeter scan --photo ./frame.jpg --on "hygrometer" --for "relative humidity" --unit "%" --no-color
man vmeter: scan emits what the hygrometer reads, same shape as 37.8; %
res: 10; %
